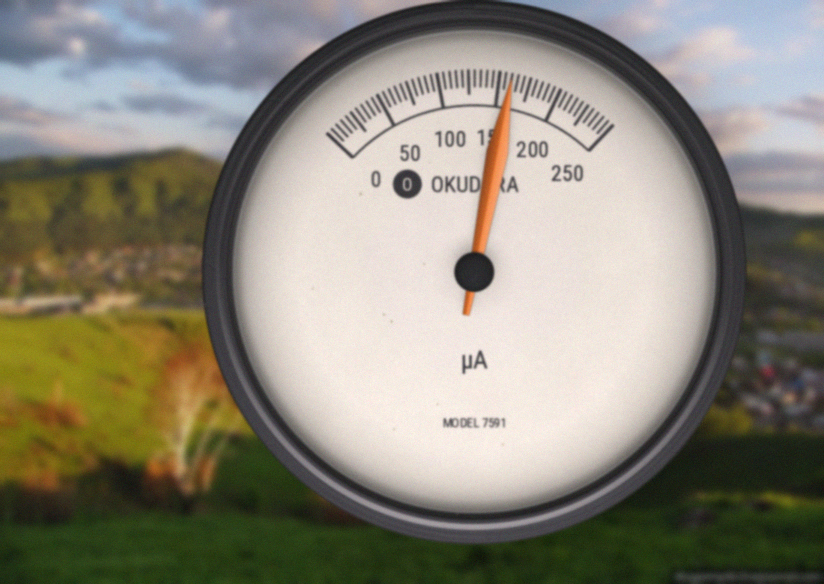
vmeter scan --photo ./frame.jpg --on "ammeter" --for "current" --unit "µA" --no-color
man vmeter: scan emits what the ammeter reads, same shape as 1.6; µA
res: 160; µA
